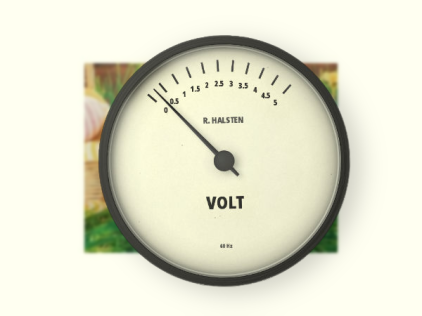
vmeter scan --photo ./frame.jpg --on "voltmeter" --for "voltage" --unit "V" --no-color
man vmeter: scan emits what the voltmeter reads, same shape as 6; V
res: 0.25; V
